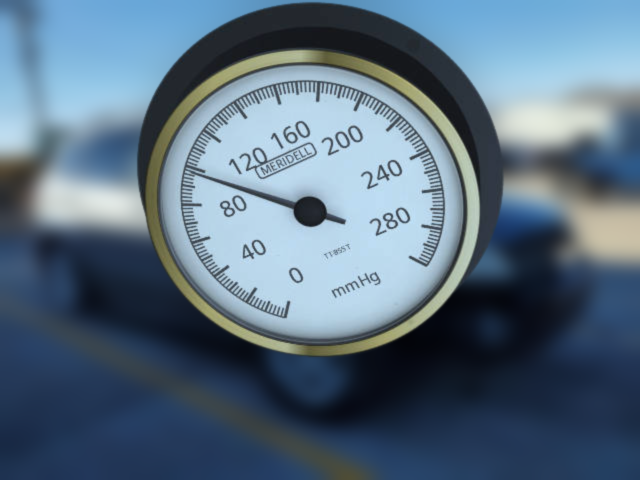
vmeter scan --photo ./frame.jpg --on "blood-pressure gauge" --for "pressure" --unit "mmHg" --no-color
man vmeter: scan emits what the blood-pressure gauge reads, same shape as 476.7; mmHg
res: 100; mmHg
